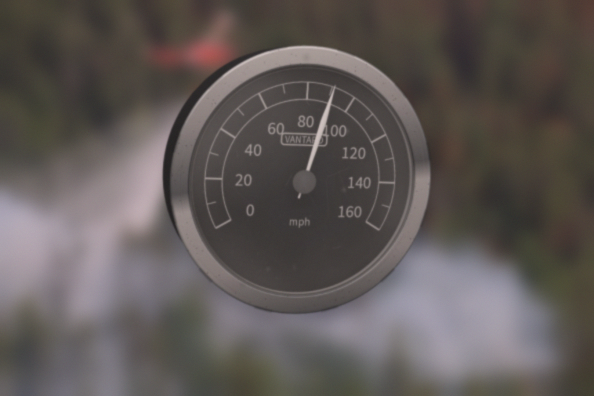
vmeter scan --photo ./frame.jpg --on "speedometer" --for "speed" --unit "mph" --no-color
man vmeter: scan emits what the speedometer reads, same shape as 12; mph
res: 90; mph
